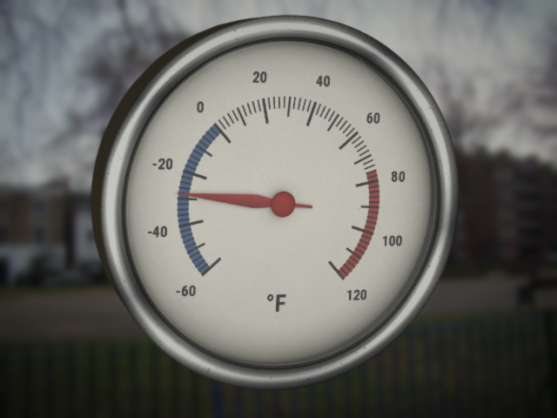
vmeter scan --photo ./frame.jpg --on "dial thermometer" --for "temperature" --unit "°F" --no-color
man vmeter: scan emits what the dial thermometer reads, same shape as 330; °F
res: -28; °F
